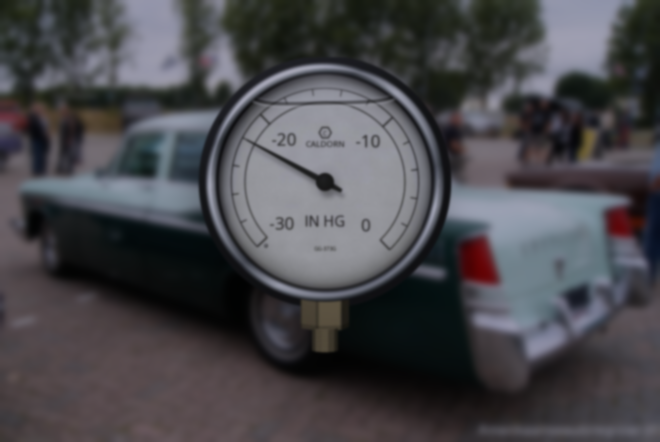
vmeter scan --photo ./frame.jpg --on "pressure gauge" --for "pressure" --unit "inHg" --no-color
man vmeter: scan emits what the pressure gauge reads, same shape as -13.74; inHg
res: -22; inHg
